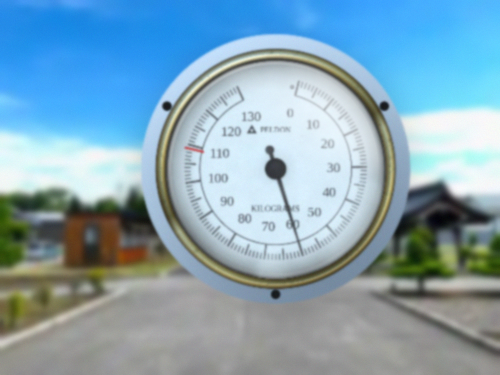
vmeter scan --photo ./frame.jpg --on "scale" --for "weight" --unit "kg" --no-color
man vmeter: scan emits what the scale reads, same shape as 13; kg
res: 60; kg
